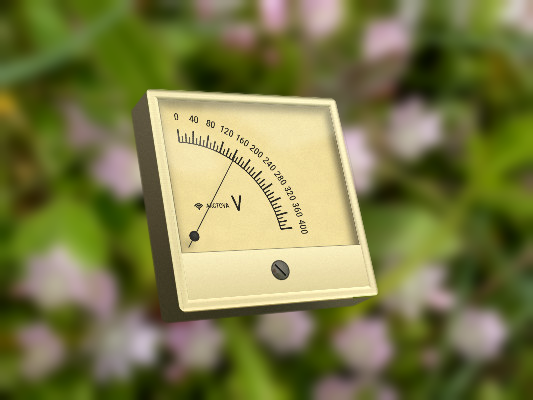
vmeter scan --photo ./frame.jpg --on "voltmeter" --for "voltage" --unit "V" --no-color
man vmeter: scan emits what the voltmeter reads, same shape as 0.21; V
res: 160; V
